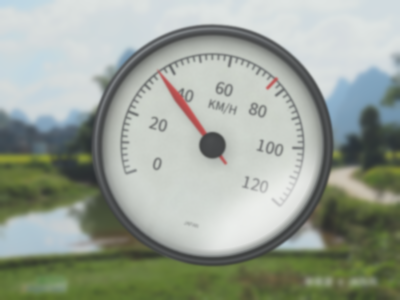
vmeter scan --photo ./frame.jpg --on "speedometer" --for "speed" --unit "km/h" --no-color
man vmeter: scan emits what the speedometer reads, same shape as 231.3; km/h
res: 36; km/h
